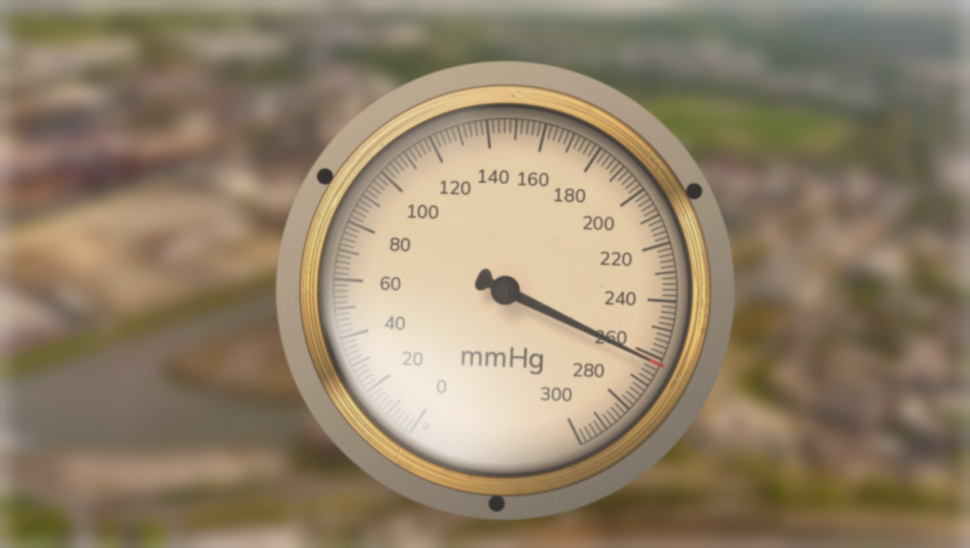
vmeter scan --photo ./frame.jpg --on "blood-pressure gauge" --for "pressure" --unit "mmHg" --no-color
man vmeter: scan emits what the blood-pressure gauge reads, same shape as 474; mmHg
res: 262; mmHg
